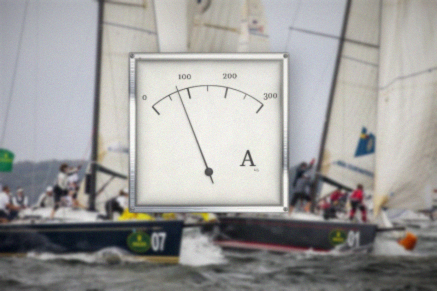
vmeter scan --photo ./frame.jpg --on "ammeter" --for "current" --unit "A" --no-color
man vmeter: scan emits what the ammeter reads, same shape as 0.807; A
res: 75; A
